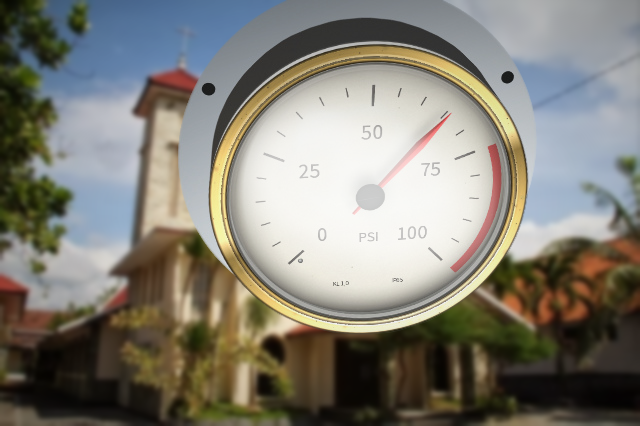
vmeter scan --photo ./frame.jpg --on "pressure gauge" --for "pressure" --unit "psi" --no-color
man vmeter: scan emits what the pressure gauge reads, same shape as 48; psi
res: 65; psi
